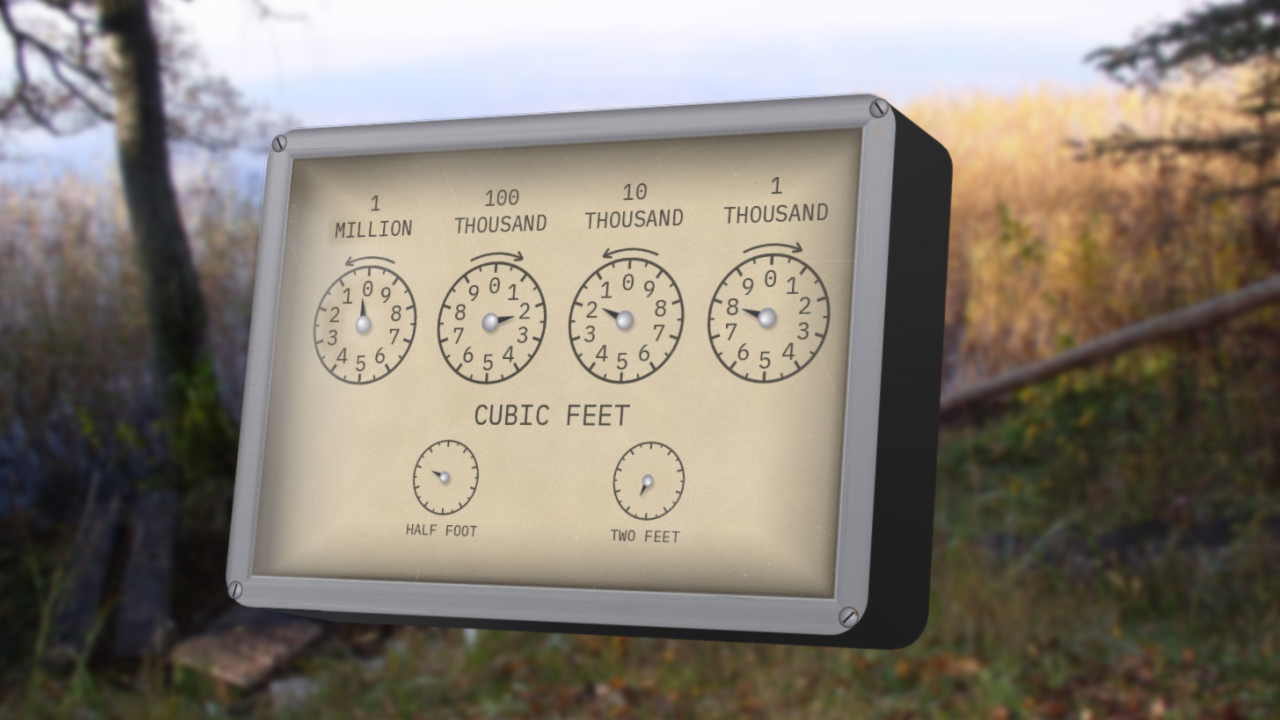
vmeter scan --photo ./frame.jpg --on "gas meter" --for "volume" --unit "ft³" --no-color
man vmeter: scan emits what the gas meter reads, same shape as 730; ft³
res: 21800; ft³
